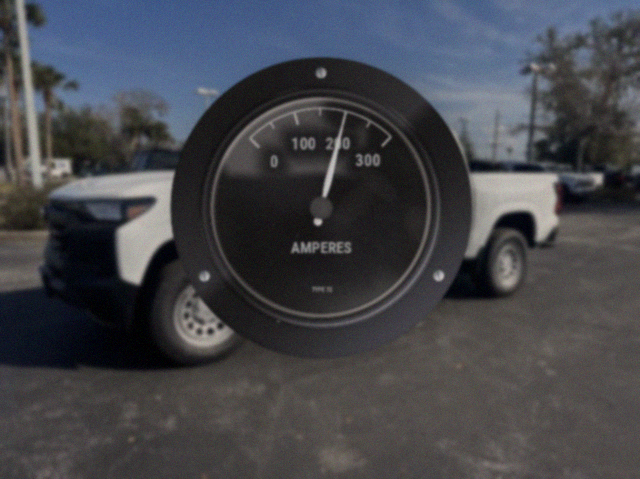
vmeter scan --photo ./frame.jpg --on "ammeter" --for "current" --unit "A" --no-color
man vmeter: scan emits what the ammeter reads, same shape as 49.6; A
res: 200; A
